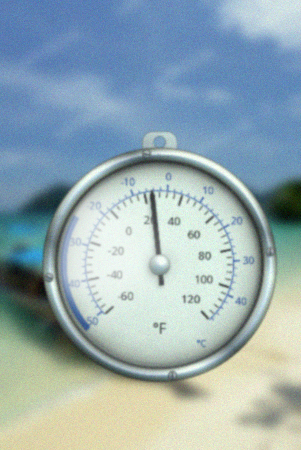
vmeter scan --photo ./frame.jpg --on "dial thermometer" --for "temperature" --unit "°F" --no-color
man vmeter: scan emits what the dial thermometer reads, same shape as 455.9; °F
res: 24; °F
